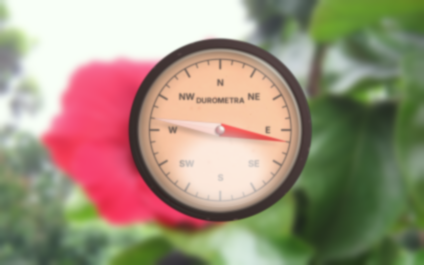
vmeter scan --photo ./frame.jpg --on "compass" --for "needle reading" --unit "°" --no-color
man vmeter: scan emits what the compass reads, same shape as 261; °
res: 100; °
